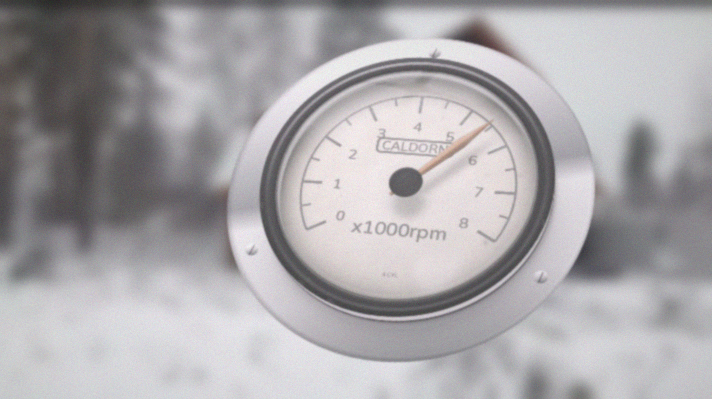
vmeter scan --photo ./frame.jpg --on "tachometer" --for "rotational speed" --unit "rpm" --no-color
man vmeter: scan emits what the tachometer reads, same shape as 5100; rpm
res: 5500; rpm
